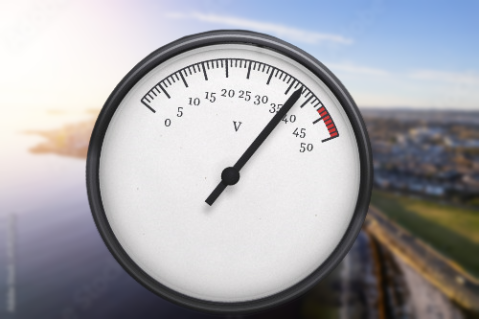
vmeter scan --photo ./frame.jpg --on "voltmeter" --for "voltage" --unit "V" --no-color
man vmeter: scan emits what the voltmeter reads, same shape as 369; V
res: 37; V
